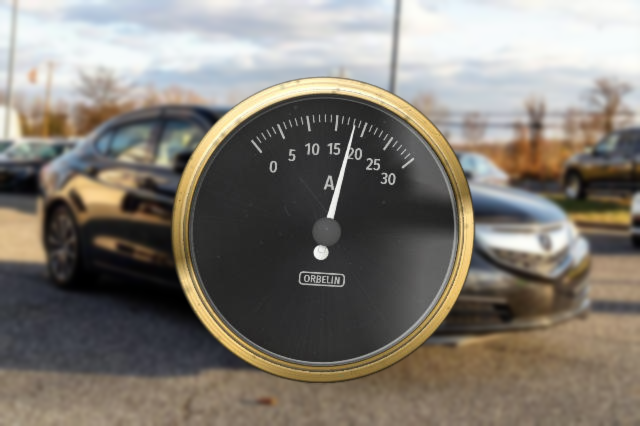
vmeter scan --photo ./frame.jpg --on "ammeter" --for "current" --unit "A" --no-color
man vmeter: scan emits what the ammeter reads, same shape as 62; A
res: 18; A
